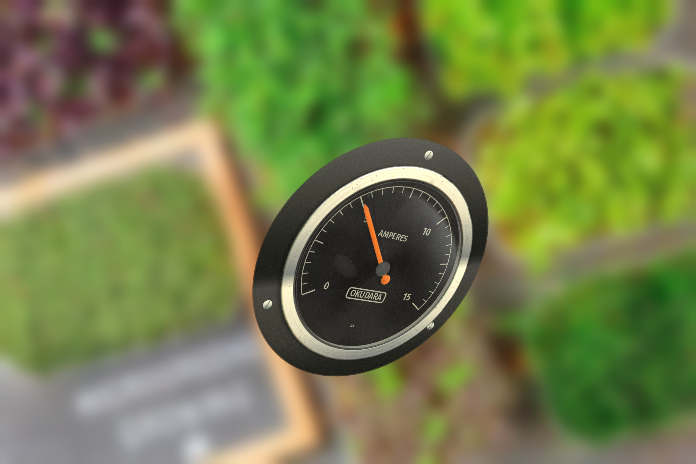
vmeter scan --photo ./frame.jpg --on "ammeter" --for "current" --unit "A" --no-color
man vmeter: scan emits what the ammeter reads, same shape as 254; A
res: 5; A
